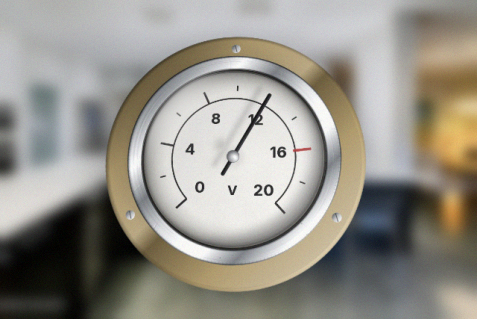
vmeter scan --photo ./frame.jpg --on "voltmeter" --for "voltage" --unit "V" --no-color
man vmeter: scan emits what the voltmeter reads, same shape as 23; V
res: 12; V
